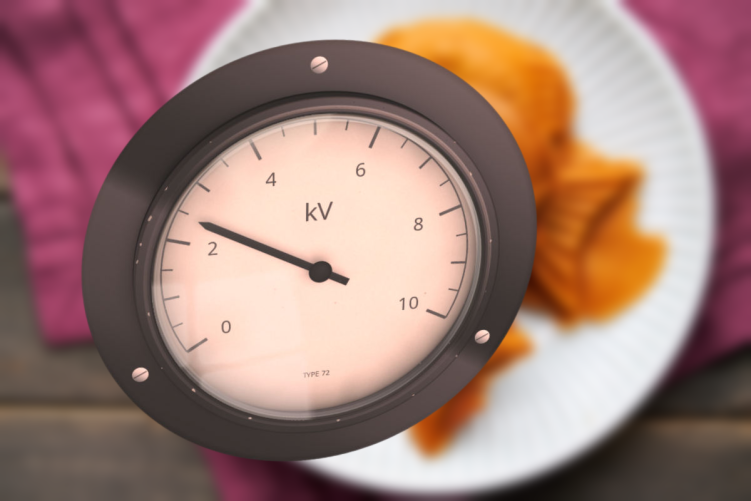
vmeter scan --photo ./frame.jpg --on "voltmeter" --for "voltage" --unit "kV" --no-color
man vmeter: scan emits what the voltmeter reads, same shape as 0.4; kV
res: 2.5; kV
